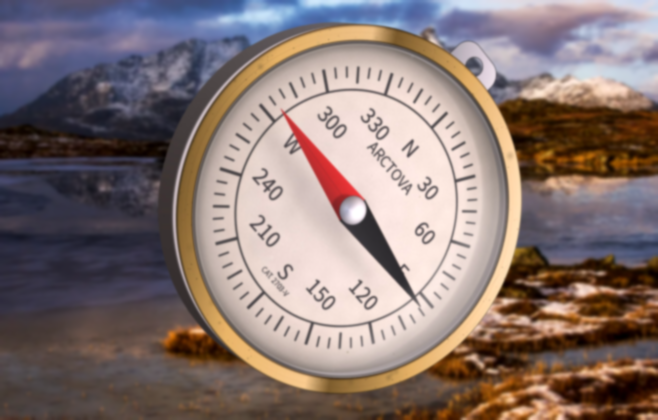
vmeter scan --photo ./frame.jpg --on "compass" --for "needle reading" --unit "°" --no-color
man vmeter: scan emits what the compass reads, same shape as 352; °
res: 275; °
